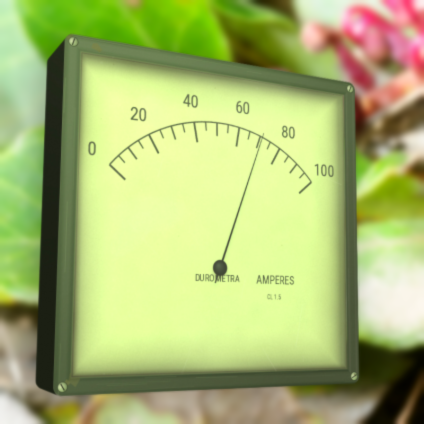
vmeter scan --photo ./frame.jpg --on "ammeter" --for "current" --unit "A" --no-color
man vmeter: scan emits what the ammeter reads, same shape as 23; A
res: 70; A
